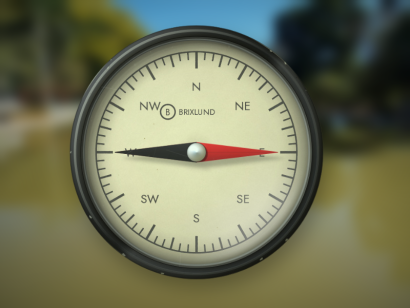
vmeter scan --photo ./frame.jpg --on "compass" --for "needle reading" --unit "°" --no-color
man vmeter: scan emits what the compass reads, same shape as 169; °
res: 90; °
